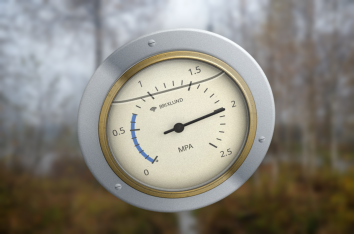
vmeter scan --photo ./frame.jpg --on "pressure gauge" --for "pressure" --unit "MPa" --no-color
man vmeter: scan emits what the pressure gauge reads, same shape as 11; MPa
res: 2; MPa
